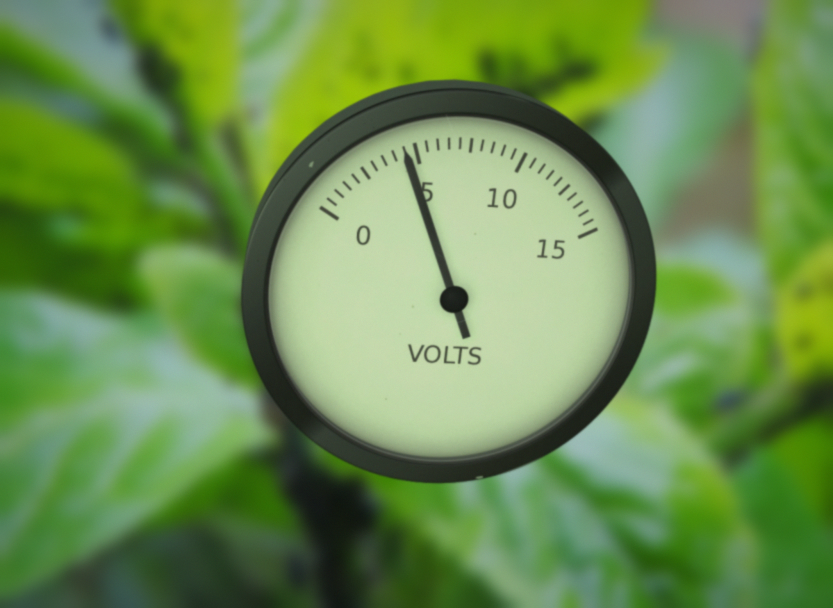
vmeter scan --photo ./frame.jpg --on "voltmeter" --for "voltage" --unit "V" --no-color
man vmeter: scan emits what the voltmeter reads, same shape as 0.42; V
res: 4.5; V
